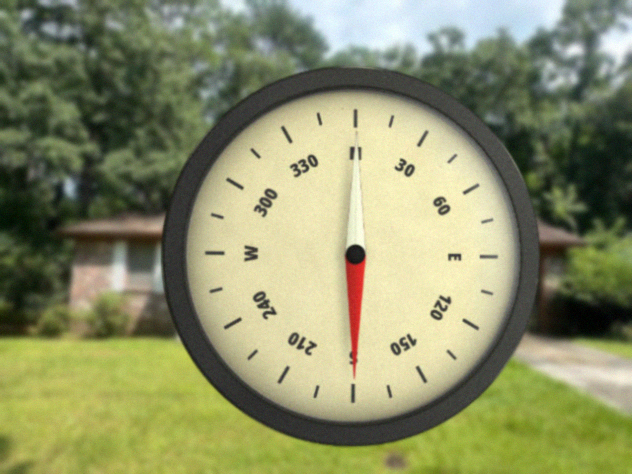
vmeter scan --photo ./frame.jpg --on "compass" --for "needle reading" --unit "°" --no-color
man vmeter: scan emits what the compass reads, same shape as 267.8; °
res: 180; °
